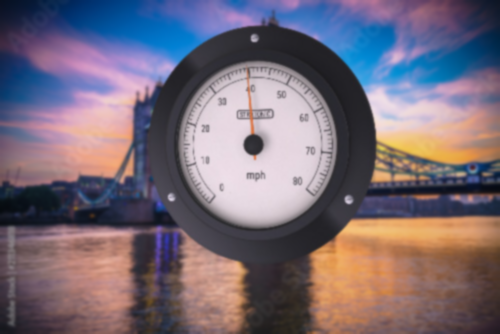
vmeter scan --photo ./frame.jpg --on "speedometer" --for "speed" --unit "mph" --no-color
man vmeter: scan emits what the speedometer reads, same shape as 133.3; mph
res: 40; mph
